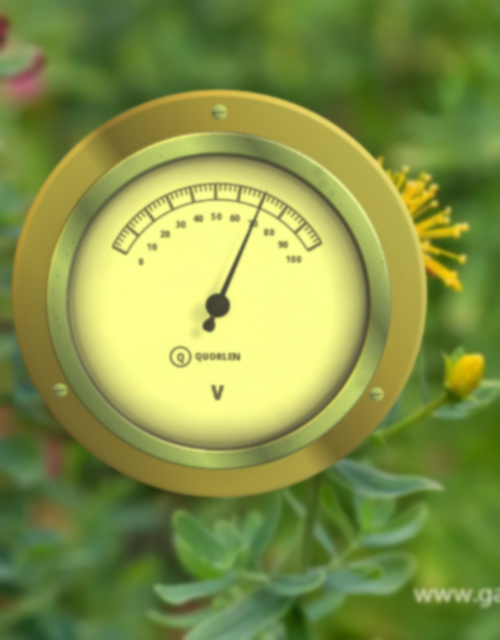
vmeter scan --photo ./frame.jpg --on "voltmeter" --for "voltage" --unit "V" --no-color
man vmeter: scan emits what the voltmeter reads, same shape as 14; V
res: 70; V
